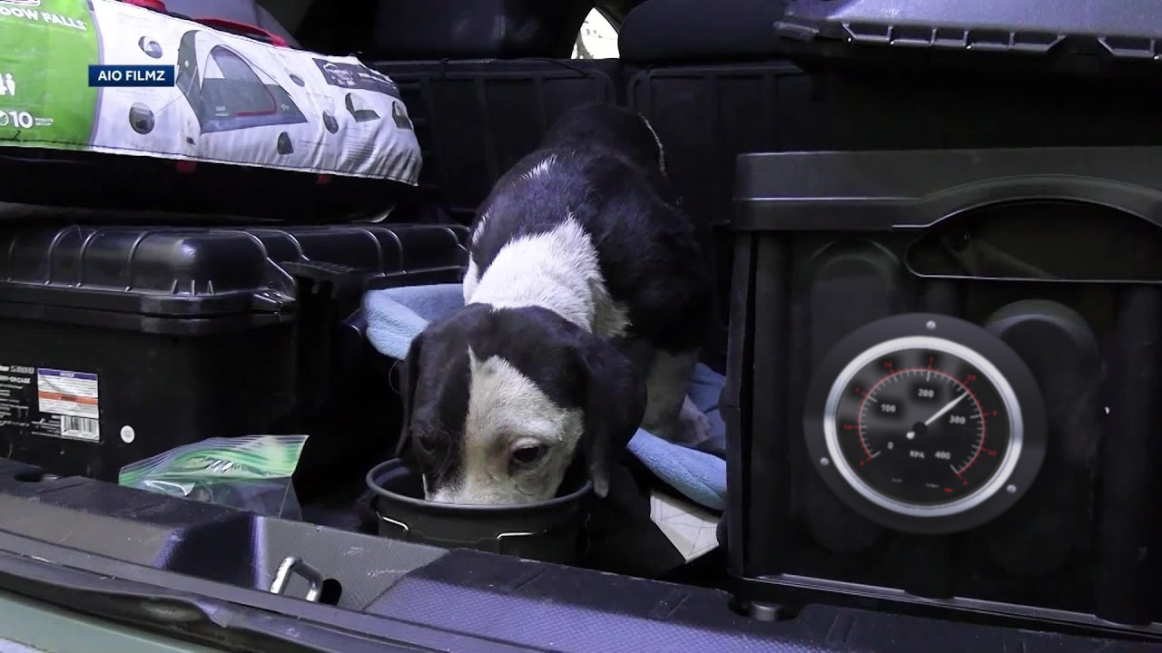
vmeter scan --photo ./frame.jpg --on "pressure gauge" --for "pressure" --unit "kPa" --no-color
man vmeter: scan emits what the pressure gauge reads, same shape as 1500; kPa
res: 260; kPa
